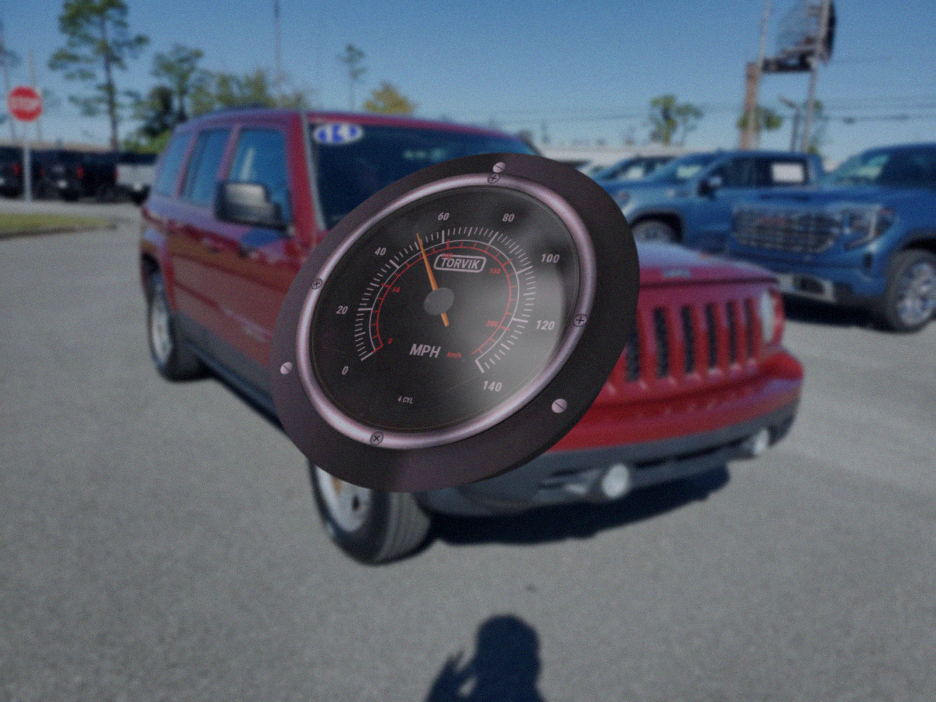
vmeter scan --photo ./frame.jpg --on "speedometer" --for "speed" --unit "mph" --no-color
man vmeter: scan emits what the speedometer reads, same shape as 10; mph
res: 52; mph
